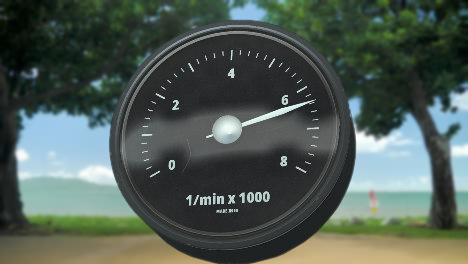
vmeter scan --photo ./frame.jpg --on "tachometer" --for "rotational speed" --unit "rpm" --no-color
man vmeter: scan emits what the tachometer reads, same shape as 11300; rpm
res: 6400; rpm
